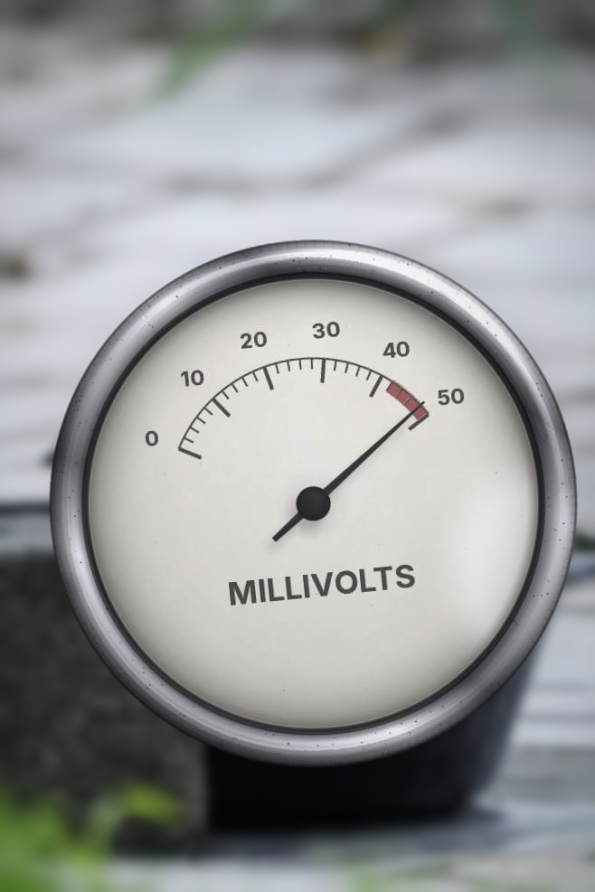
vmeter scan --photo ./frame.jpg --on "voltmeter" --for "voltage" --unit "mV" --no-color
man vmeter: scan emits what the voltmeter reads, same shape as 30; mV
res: 48; mV
